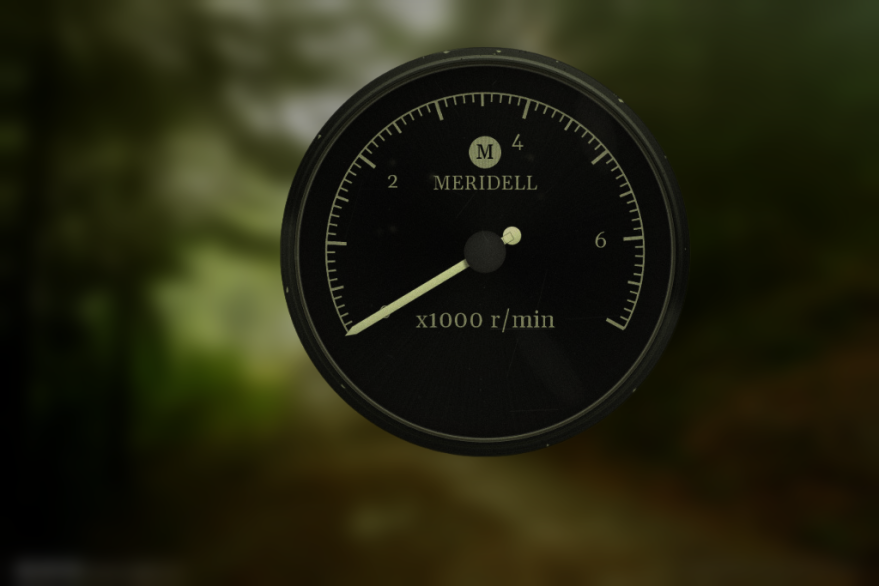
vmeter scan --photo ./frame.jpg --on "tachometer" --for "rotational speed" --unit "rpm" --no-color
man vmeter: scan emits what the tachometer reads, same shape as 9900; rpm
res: 0; rpm
